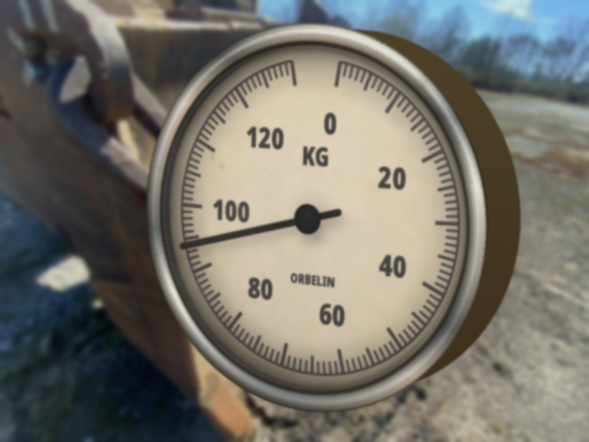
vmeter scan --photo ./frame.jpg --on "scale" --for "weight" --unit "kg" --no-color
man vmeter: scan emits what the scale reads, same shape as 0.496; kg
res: 94; kg
